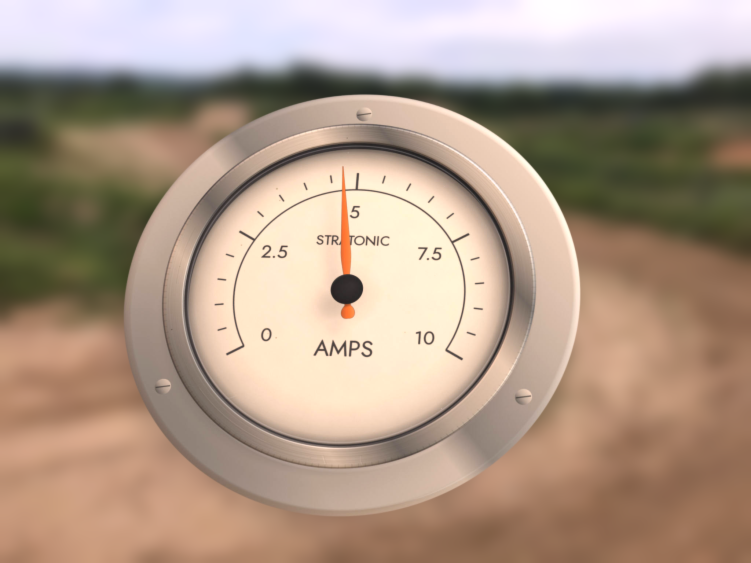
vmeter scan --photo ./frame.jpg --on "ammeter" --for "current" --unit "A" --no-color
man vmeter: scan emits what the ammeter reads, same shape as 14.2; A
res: 4.75; A
